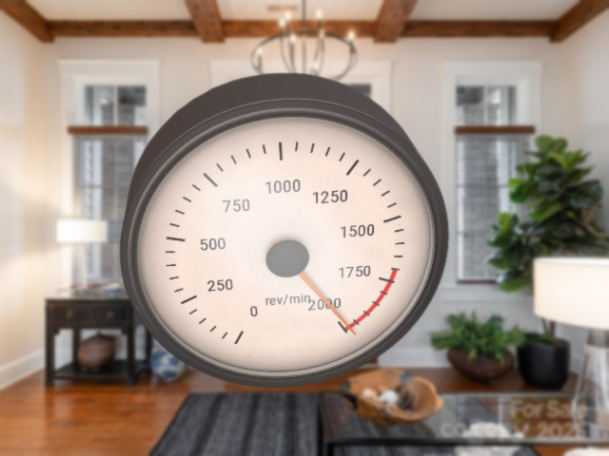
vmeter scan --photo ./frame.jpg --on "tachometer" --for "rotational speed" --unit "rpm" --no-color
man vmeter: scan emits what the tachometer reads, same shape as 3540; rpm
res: 1975; rpm
